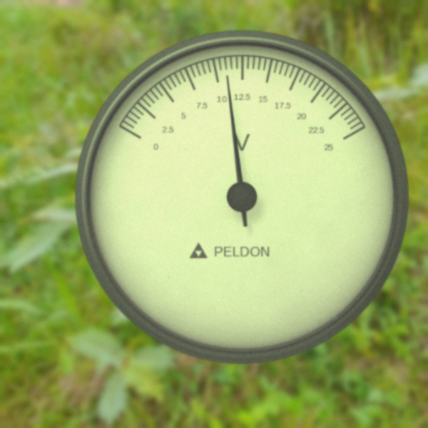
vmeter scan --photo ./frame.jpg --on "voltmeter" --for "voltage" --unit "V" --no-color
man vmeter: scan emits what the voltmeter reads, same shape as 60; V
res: 11; V
